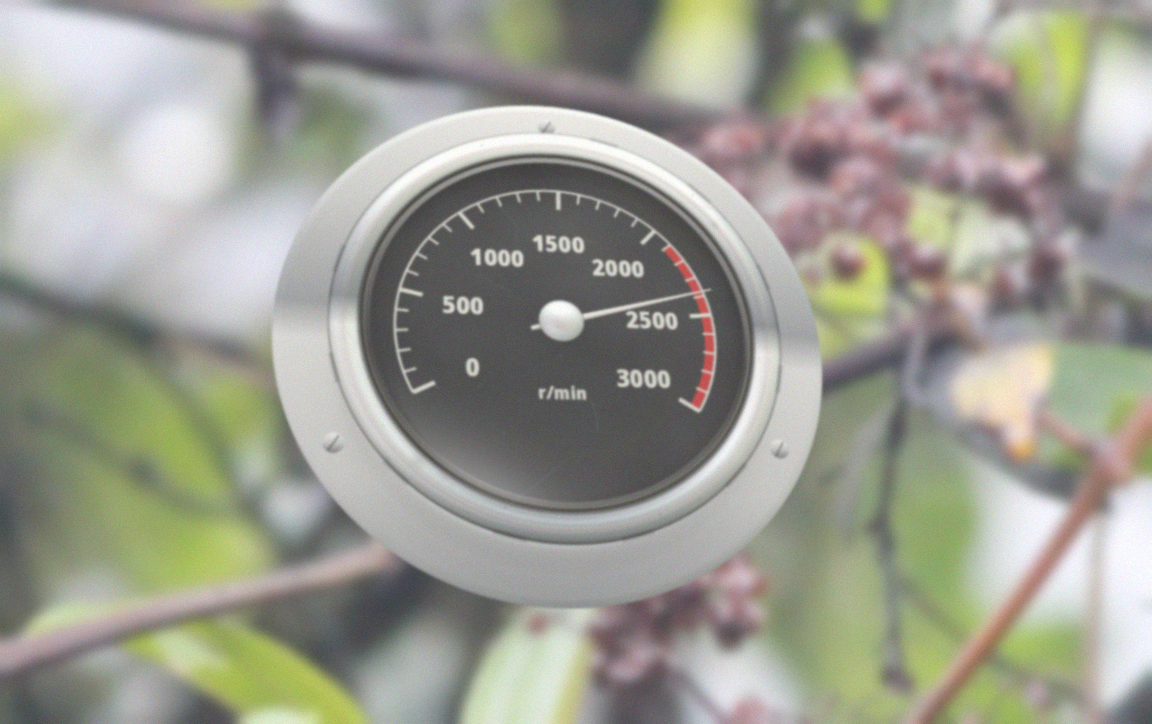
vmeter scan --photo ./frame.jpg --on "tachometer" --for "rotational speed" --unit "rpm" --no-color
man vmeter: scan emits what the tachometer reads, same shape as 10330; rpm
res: 2400; rpm
